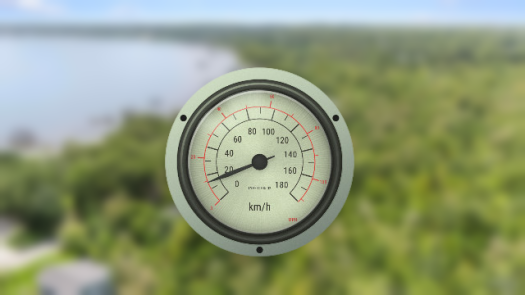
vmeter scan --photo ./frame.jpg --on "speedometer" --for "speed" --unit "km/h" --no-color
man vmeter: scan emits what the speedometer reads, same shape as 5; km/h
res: 15; km/h
